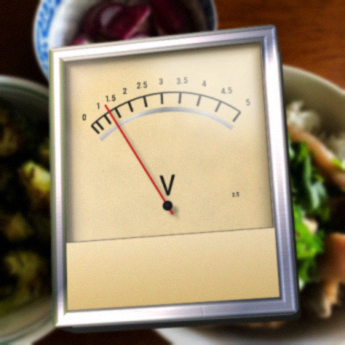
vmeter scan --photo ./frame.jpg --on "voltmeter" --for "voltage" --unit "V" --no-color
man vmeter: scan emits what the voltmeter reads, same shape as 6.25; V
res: 1.25; V
